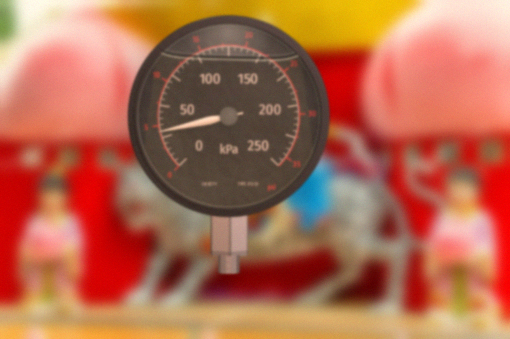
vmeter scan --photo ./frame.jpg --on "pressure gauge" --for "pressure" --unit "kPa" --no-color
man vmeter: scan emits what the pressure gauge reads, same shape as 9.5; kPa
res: 30; kPa
